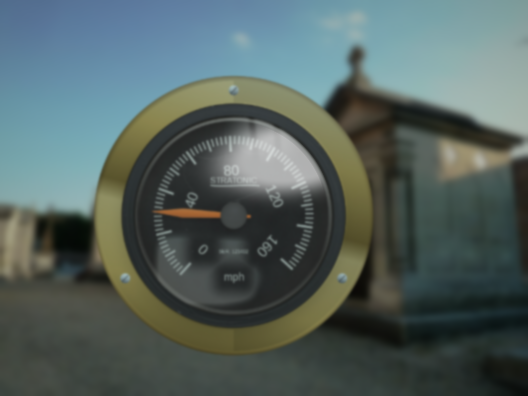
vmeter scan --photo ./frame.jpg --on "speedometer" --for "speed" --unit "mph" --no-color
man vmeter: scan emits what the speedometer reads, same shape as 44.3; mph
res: 30; mph
